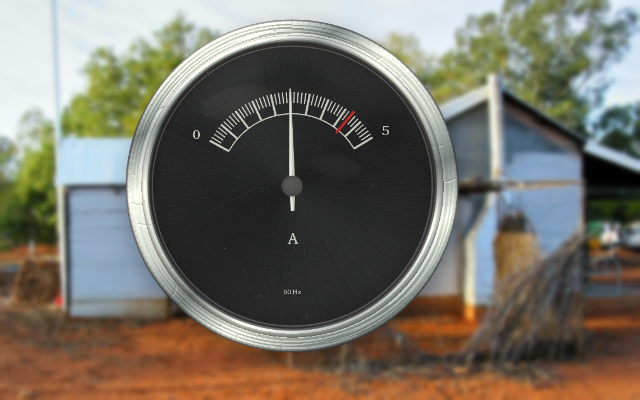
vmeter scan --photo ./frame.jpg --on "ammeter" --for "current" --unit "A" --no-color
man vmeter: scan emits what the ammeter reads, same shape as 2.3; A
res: 2.5; A
